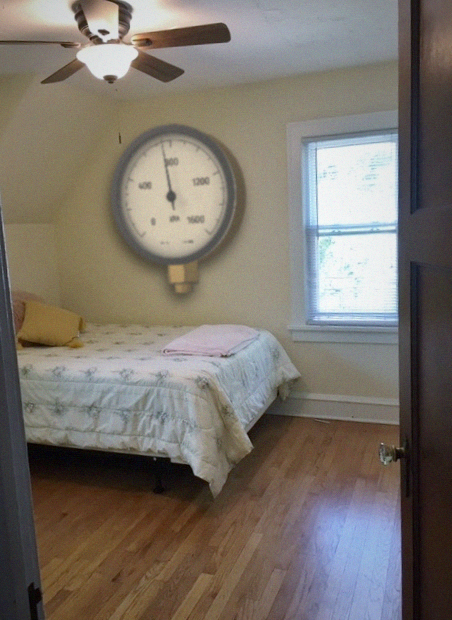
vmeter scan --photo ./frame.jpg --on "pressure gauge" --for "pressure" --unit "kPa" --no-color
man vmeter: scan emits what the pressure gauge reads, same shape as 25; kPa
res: 750; kPa
